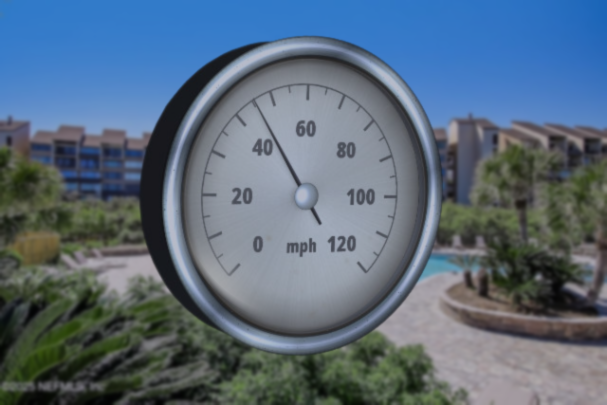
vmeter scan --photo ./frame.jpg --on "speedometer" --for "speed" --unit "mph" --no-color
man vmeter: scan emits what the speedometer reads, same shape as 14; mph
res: 45; mph
